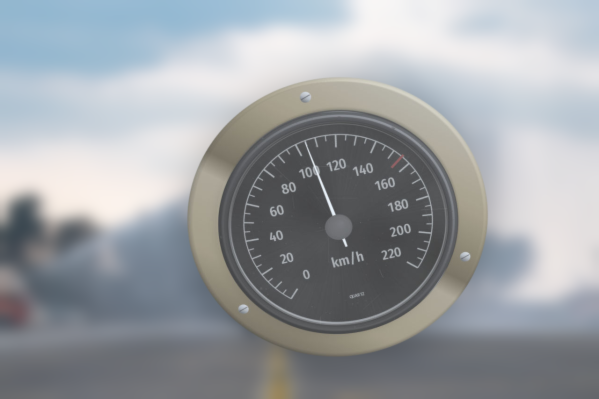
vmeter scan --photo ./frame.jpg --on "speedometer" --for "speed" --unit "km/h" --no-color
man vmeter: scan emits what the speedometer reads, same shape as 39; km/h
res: 105; km/h
